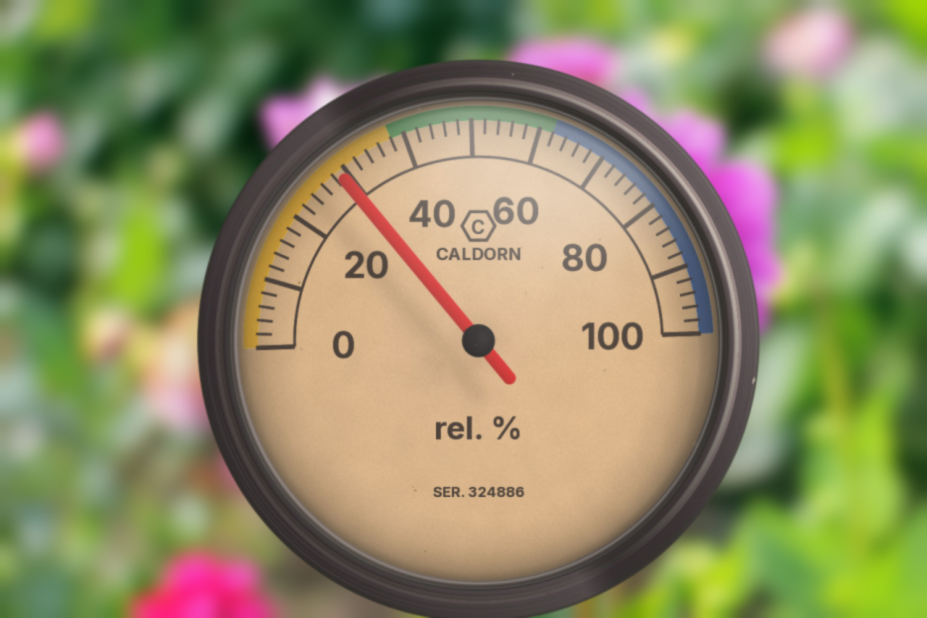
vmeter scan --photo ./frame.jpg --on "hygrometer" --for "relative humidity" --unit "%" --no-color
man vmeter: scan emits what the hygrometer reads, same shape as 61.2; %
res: 29; %
